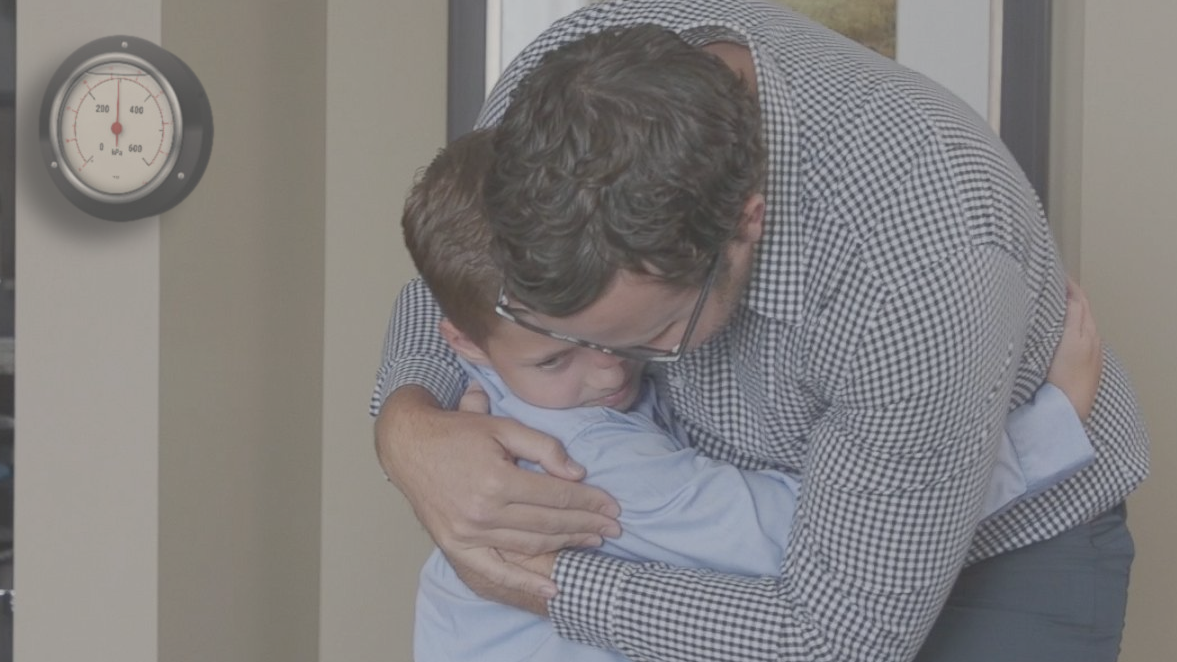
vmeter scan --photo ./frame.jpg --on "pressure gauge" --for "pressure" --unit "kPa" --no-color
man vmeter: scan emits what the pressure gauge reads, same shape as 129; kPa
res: 300; kPa
